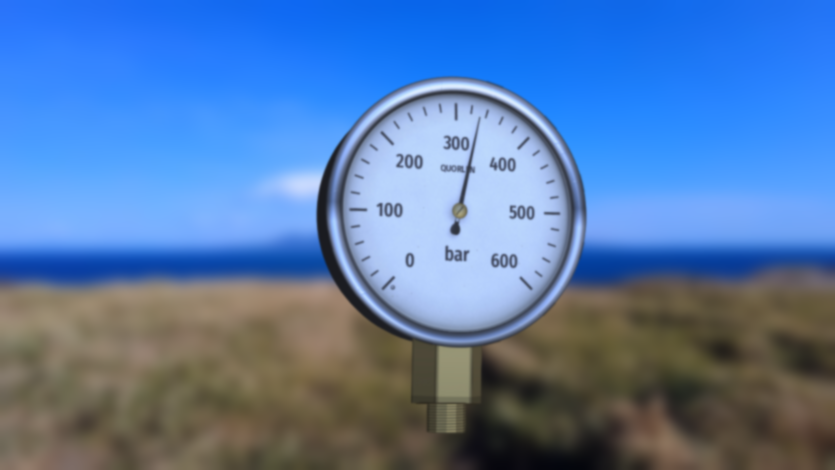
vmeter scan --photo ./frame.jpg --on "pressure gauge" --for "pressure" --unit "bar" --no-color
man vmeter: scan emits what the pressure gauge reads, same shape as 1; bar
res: 330; bar
